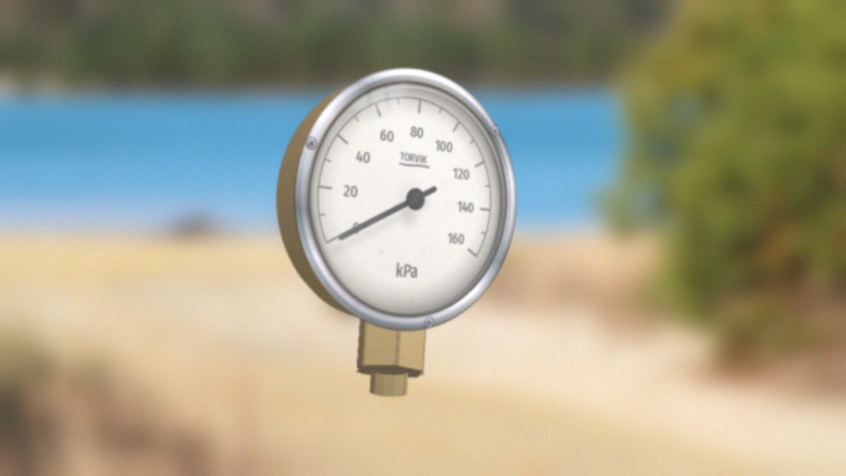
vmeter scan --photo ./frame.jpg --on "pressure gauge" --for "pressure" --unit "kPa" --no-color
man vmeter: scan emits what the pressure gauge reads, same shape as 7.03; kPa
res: 0; kPa
